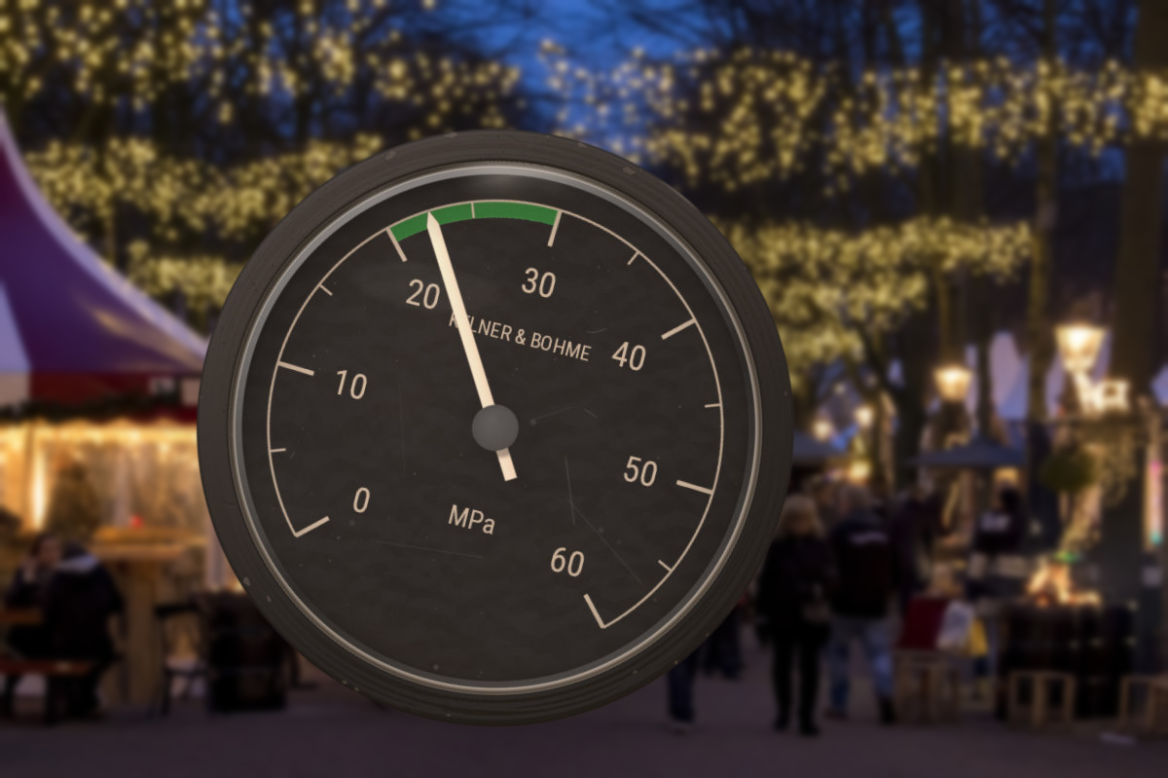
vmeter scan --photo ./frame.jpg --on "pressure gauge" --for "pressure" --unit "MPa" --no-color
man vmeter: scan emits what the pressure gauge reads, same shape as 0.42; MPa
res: 22.5; MPa
